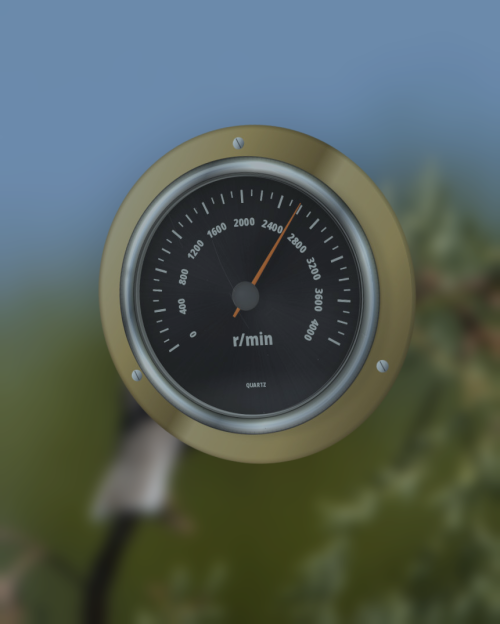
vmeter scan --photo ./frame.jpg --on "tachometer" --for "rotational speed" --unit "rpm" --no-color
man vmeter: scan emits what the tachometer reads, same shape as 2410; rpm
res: 2600; rpm
